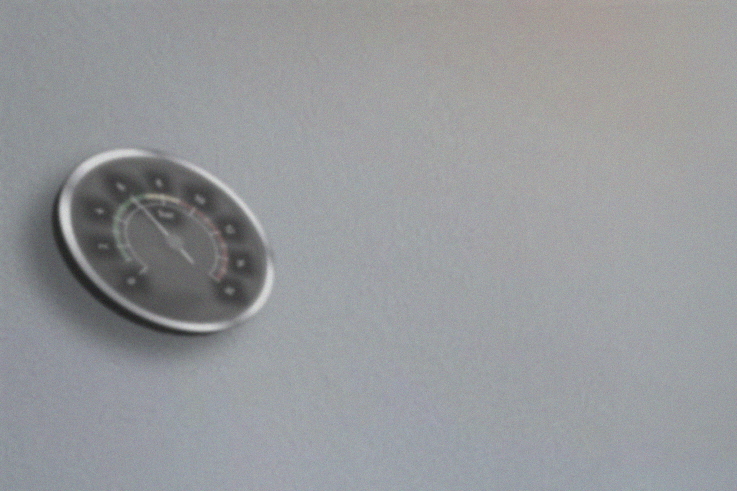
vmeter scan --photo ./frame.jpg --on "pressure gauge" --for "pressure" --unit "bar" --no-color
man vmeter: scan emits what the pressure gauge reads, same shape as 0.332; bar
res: 6; bar
